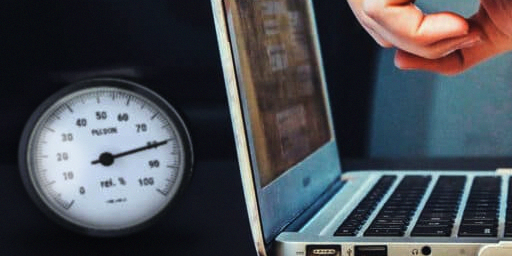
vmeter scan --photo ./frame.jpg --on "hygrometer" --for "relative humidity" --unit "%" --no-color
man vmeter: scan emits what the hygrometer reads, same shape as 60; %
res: 80; %
